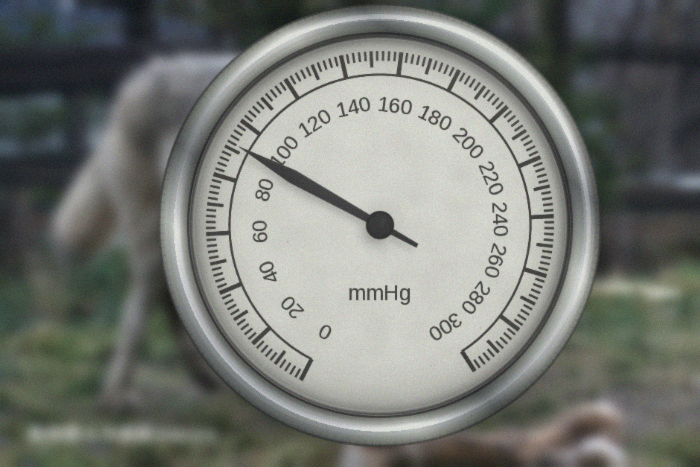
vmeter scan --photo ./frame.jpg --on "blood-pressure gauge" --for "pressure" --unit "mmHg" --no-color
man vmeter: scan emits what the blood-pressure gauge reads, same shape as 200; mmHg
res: 92; mmHg
